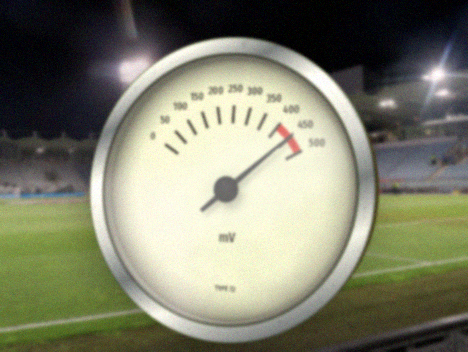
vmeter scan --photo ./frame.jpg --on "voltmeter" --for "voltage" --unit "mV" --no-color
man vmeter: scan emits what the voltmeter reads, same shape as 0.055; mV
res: 450; mV
